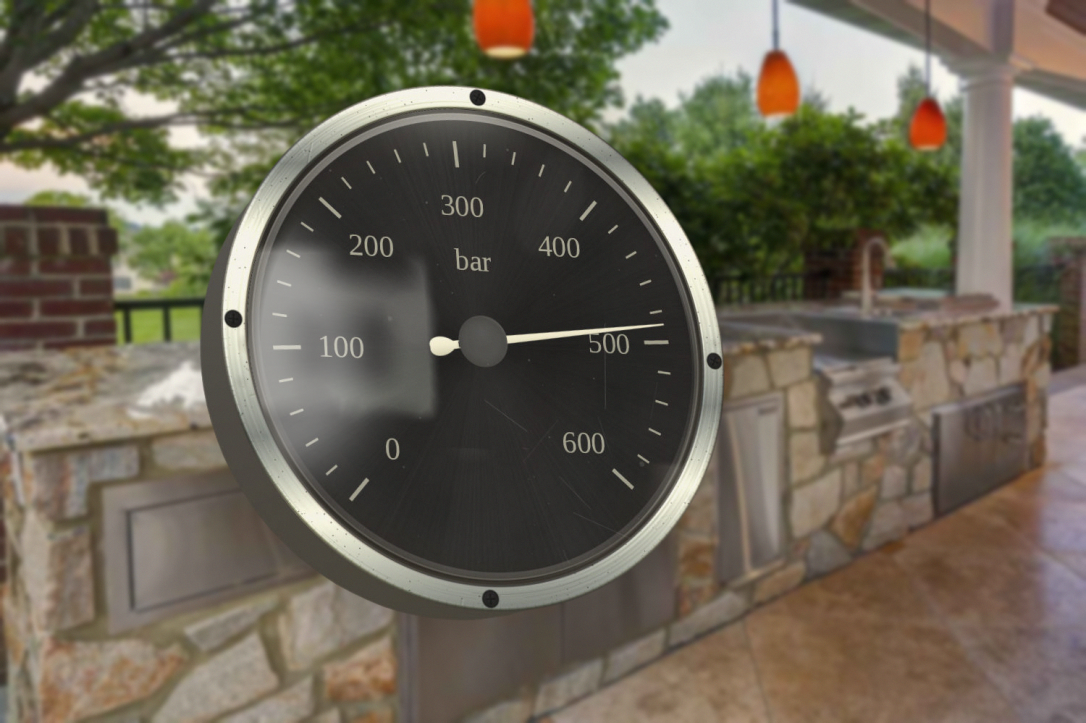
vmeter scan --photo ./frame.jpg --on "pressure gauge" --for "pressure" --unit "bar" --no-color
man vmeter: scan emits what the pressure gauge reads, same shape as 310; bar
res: 490; bar
